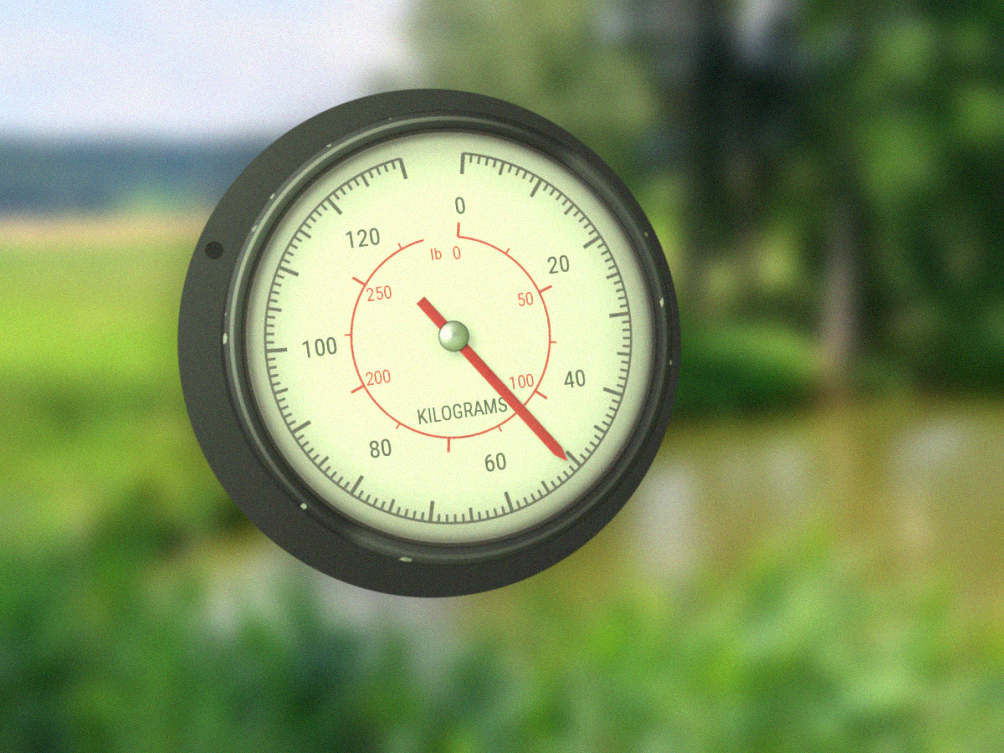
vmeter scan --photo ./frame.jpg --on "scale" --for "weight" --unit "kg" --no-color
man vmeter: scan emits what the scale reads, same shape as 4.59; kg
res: 51; kg
